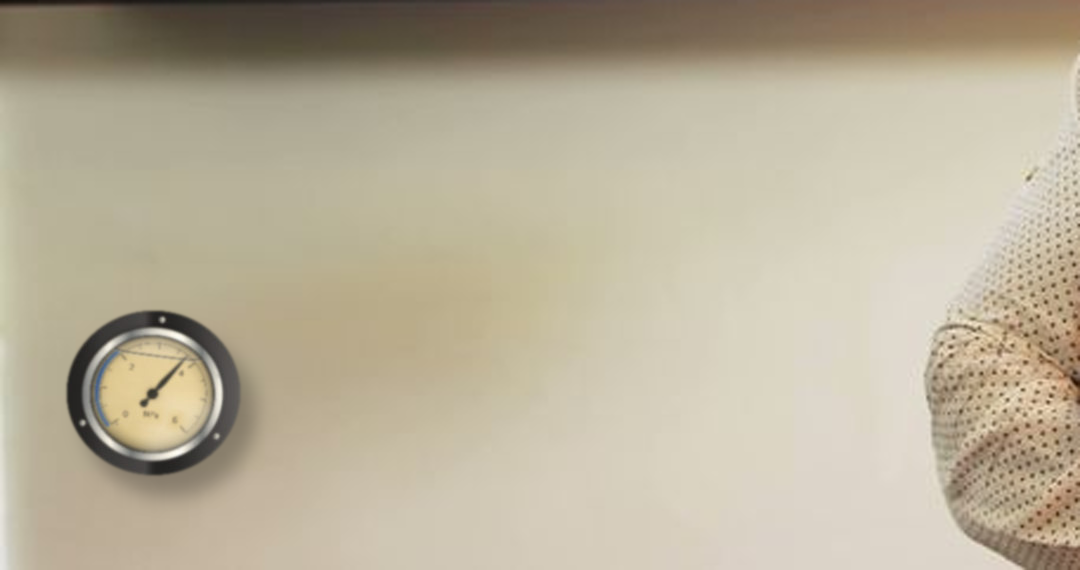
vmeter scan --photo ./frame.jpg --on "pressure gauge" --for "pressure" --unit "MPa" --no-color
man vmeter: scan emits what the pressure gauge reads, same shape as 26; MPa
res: 3.75; MPa
